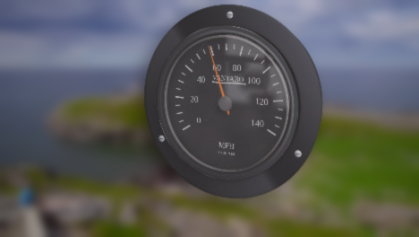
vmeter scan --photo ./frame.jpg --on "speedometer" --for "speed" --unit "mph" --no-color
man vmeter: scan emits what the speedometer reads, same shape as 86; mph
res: 60; mph
